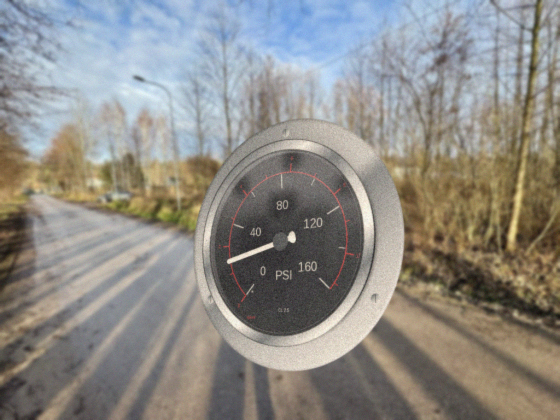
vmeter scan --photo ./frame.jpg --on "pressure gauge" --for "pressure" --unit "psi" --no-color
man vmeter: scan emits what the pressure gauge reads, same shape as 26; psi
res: 20; psi
